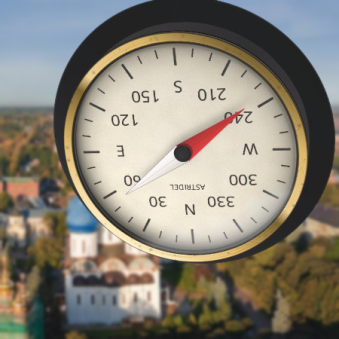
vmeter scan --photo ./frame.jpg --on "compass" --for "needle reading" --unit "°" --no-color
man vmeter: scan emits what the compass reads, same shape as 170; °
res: 235; °
